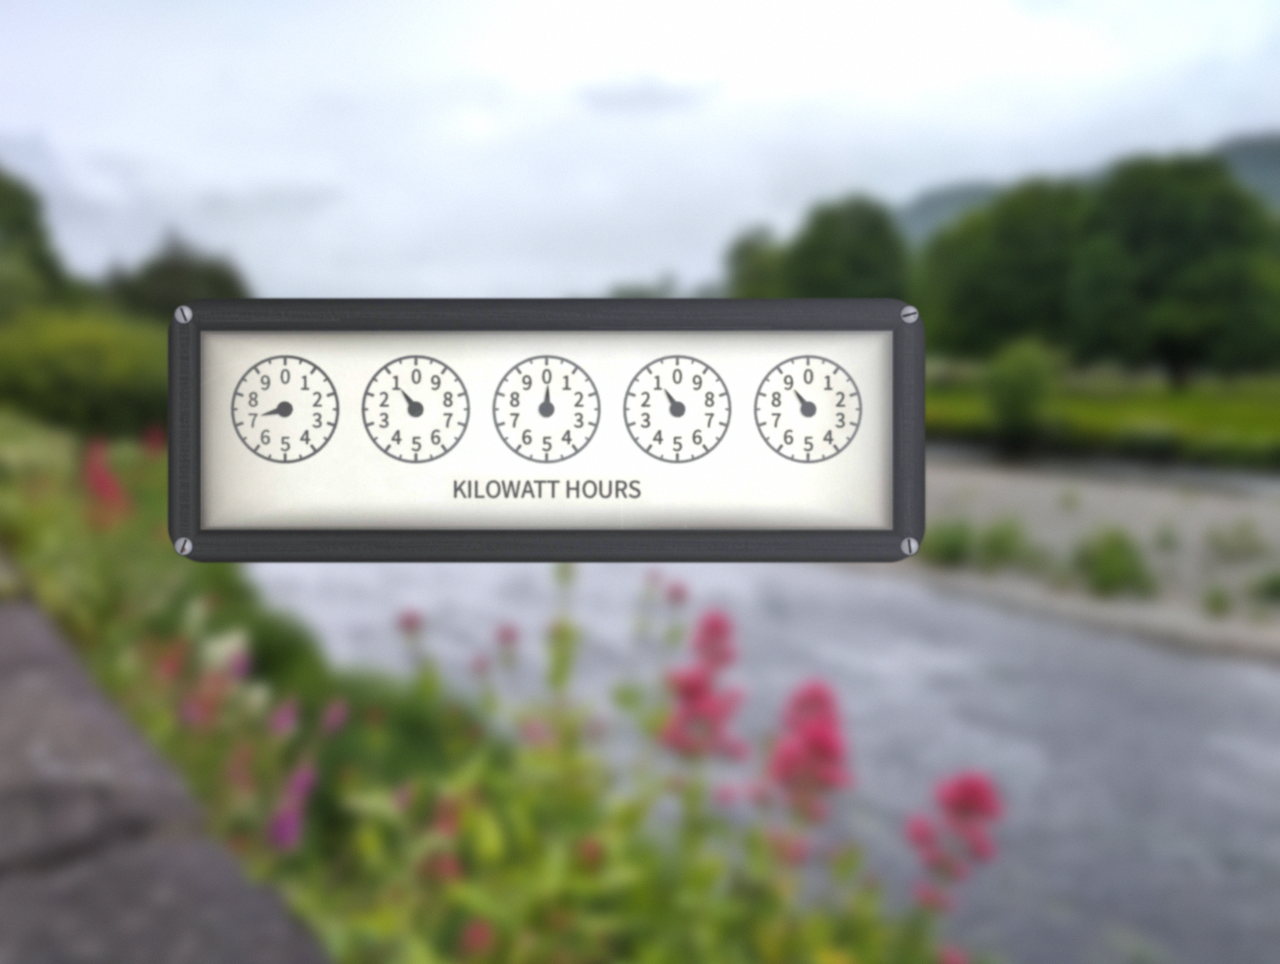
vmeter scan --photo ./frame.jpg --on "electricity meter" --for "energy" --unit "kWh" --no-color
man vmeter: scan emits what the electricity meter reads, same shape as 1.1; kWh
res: 71009; kWh
